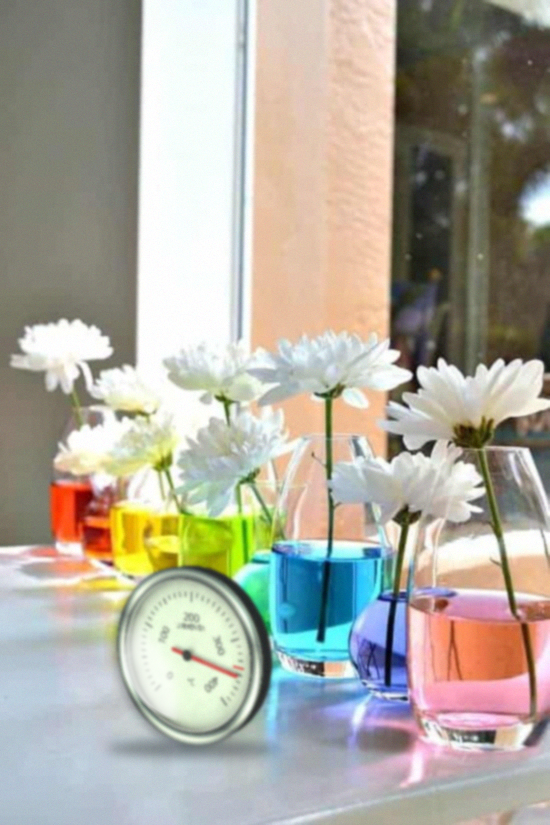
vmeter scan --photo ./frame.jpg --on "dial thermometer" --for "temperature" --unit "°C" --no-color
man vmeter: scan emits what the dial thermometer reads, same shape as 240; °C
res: 350; °C
